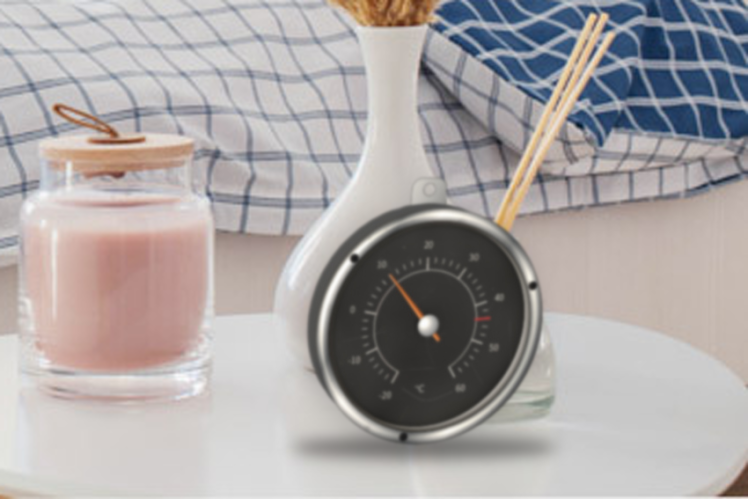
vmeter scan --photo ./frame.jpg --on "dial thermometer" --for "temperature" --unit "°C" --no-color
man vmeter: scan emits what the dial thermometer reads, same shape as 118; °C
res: 10; °C
